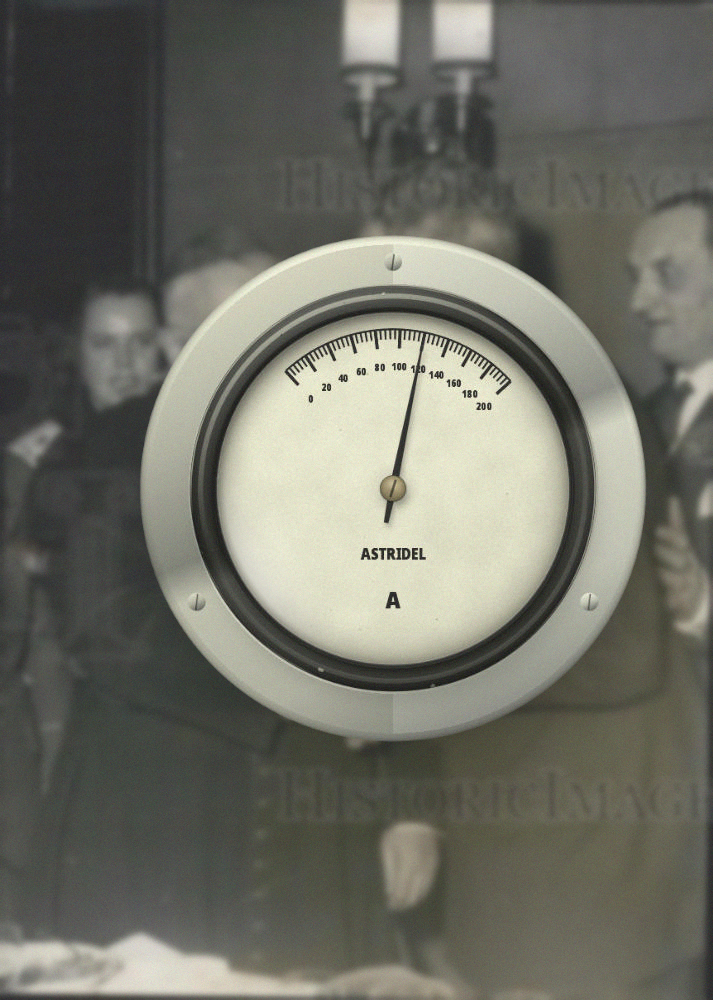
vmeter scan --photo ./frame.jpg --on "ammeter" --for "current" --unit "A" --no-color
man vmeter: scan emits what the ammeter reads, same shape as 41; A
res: 120; A
